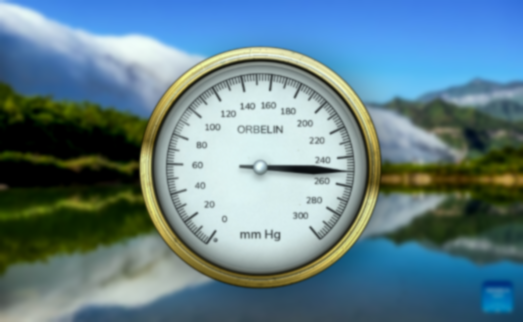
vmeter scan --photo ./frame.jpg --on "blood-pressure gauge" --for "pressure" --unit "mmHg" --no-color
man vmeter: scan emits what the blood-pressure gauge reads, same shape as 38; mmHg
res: 250; mmHg
